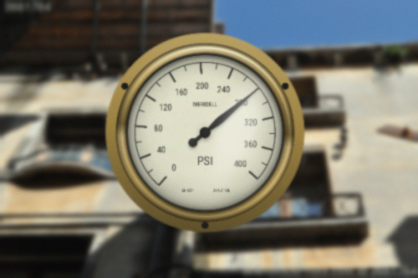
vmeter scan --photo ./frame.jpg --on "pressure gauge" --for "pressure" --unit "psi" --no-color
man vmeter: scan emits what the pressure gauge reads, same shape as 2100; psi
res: 280; psi
